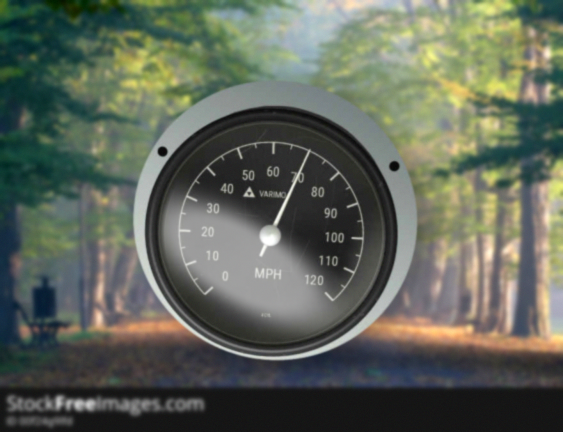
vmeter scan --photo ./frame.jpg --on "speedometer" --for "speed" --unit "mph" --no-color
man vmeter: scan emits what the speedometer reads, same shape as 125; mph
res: 70; mph
